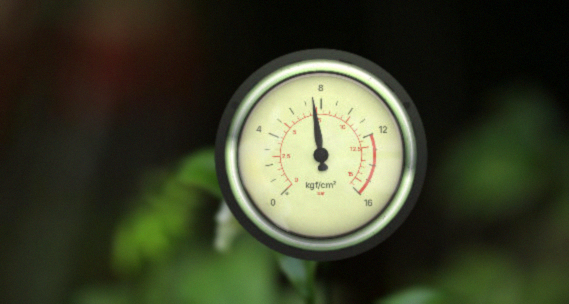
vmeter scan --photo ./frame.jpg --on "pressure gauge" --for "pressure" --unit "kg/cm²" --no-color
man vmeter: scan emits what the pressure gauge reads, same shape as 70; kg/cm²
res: 7.5; kg/cm²
